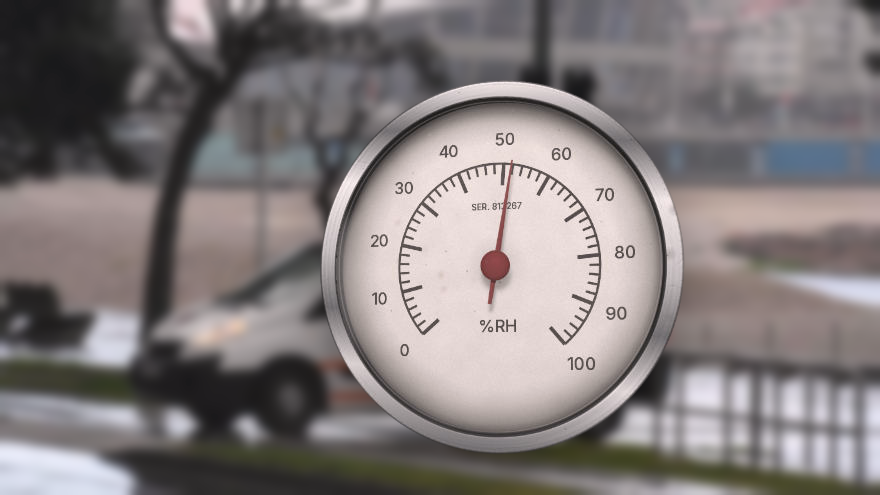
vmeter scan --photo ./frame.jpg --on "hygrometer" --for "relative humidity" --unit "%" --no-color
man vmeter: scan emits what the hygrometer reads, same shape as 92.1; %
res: 52; %
